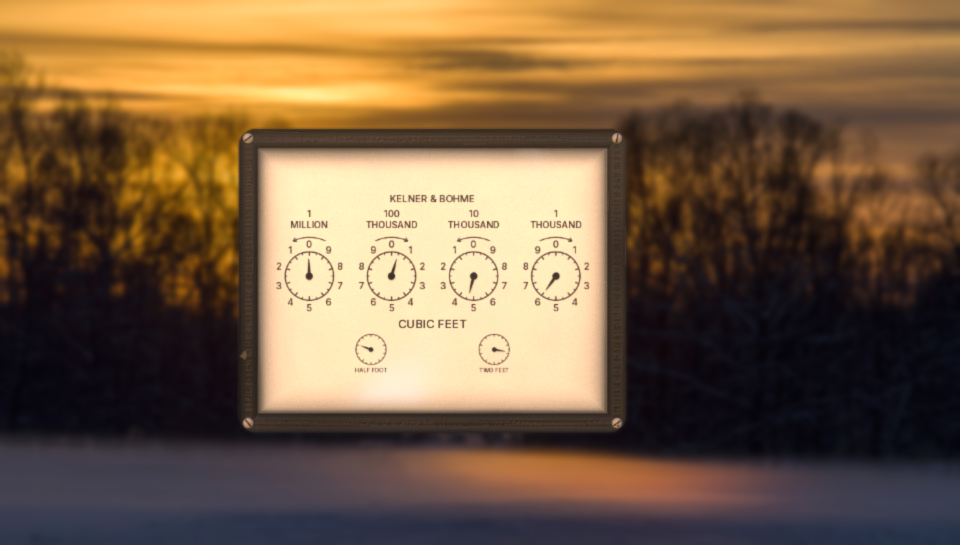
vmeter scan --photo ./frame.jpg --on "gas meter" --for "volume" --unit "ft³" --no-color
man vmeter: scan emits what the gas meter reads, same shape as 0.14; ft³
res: 4600; ft³
